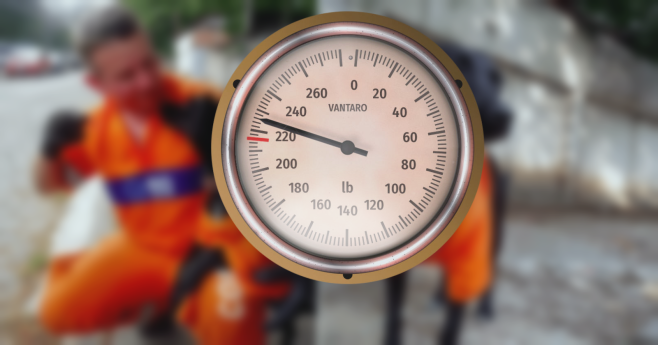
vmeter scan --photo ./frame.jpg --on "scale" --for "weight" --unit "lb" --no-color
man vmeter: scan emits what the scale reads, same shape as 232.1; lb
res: 226; lb
